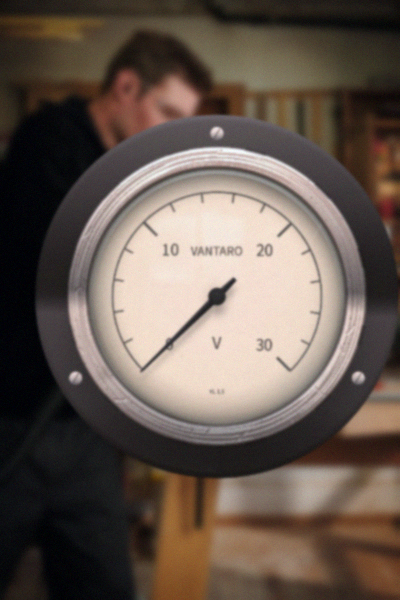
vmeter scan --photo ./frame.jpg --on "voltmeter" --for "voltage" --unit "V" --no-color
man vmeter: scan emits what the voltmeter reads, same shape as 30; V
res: 0; V
